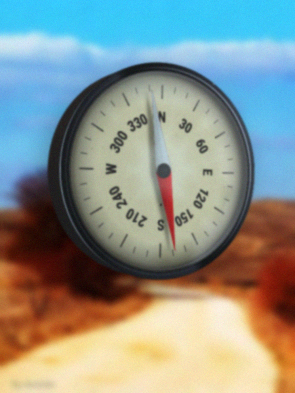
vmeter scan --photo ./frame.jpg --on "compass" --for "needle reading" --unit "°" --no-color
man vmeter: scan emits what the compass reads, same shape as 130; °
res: 170; °
